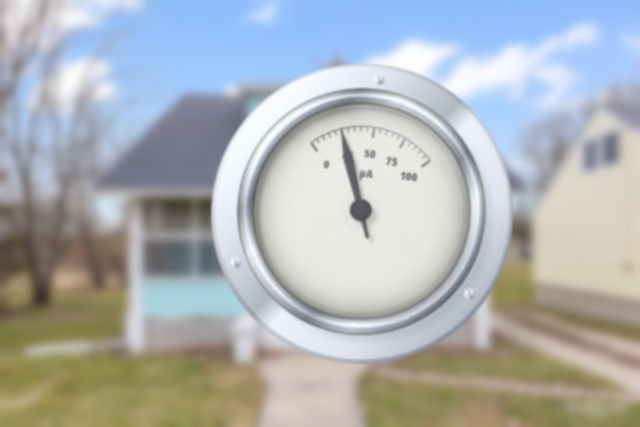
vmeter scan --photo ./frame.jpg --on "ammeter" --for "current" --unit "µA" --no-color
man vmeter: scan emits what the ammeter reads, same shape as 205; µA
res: 25; µA
